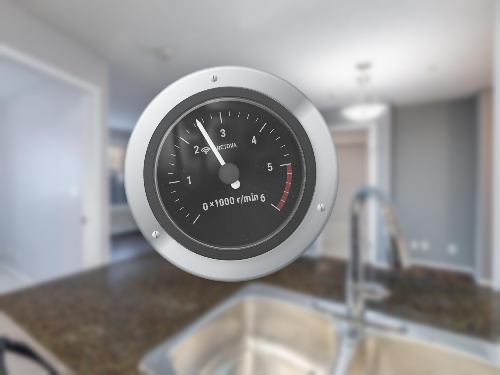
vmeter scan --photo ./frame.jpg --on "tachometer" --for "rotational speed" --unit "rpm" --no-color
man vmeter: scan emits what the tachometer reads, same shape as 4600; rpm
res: 2500; rpm
